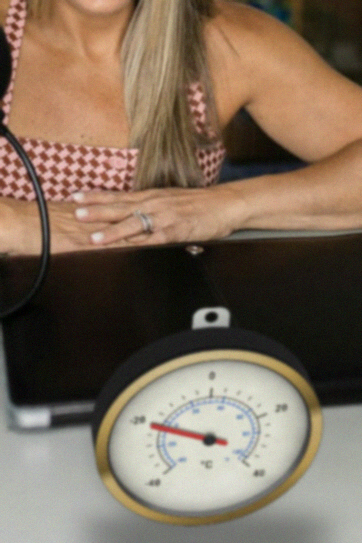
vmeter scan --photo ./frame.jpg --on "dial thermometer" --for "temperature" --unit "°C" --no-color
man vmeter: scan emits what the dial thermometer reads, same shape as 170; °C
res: -20; °C
